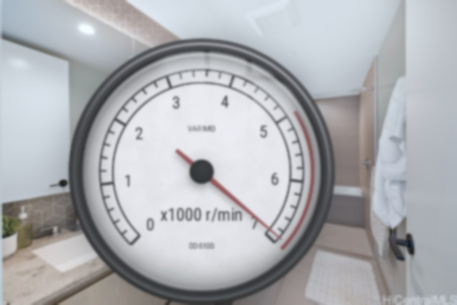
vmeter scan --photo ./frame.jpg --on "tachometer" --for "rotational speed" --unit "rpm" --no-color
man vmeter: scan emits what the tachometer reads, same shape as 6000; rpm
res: 6900; rpm
